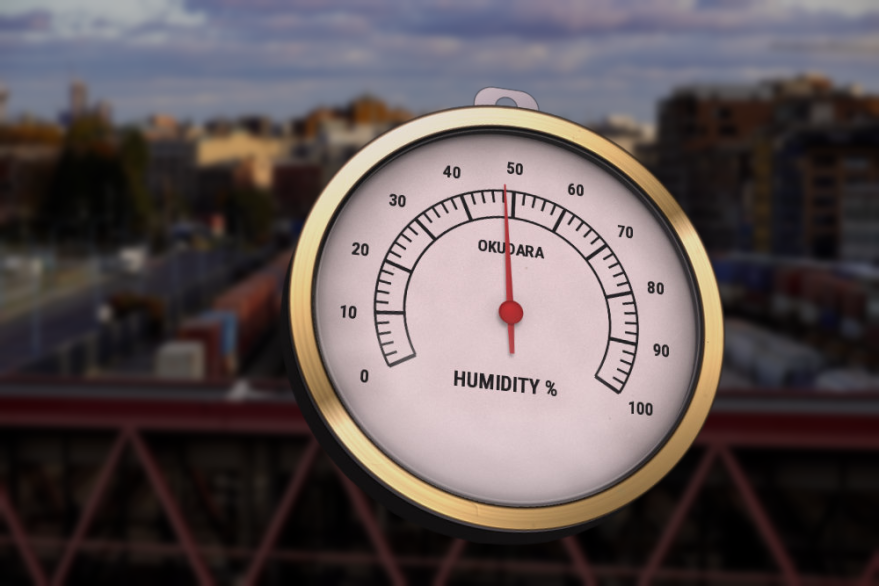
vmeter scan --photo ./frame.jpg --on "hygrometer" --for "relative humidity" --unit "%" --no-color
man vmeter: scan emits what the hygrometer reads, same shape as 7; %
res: 48; %
